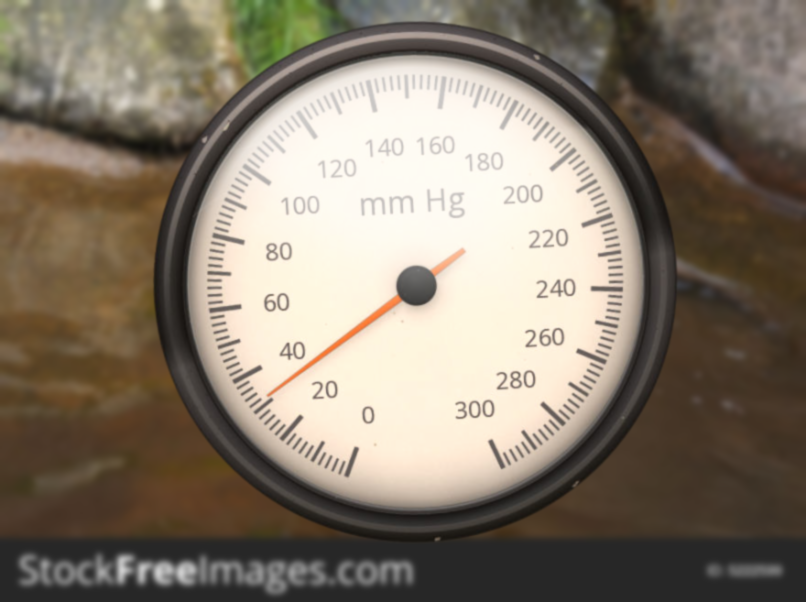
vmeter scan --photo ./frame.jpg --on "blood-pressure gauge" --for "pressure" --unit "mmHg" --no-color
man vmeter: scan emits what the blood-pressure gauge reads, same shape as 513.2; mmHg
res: 32; mmHg
